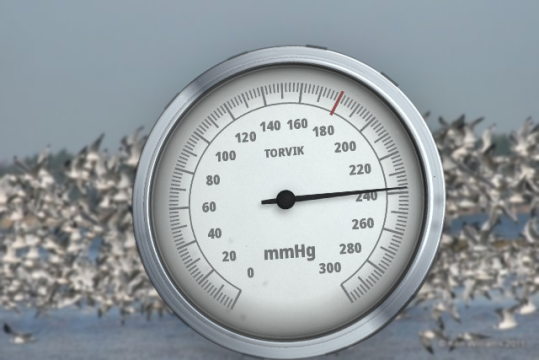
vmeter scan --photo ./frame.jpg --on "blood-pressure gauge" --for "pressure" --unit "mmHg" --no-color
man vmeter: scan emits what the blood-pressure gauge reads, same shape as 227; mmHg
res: 238; mmHg
